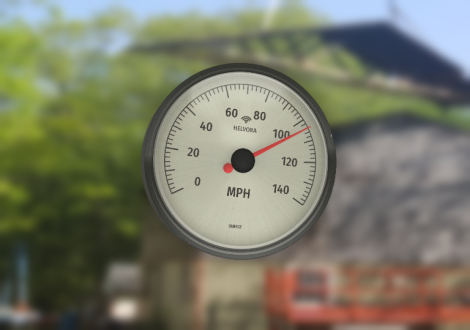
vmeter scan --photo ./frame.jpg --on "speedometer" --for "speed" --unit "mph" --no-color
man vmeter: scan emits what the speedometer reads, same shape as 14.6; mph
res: 104; mph
